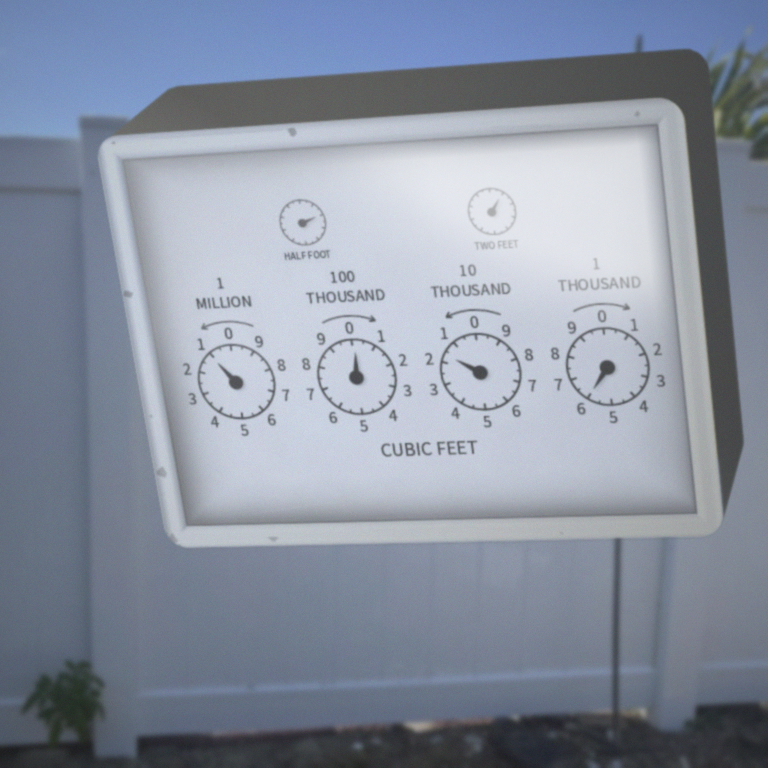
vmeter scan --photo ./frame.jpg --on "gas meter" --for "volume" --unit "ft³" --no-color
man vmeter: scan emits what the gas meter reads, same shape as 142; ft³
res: 101600; ft³
